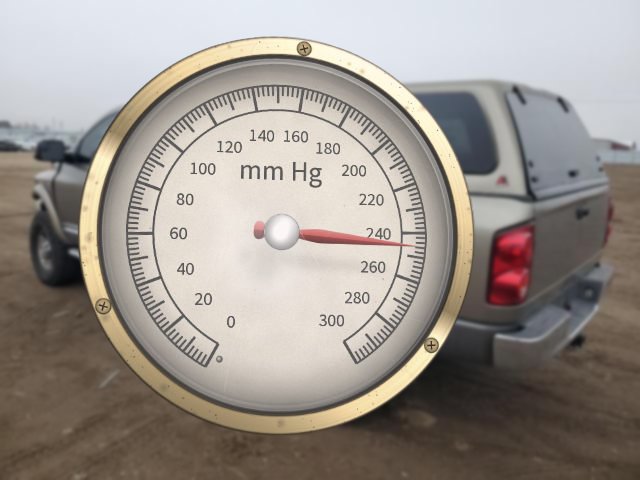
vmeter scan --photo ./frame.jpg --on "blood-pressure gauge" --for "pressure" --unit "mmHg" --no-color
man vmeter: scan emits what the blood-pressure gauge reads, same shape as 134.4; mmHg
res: 246; mmHg
